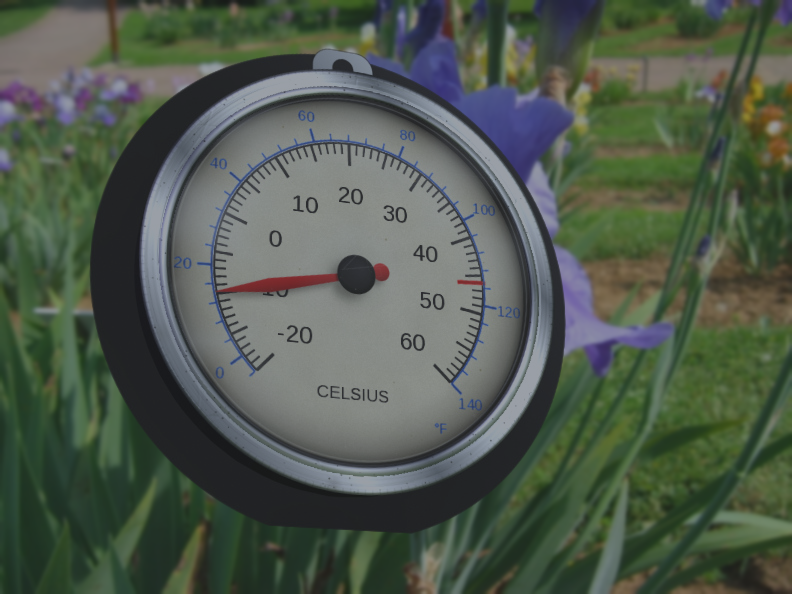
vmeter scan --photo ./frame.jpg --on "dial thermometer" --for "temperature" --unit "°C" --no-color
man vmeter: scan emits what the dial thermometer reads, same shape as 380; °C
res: -10; °C
